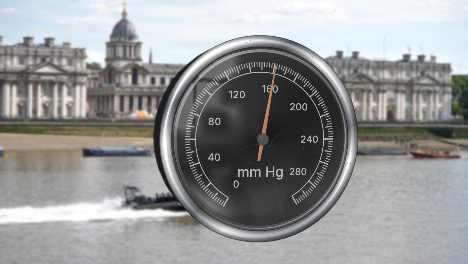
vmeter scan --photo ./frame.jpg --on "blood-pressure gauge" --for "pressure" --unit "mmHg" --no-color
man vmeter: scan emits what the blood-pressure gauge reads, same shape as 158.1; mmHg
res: 160; mmHg
